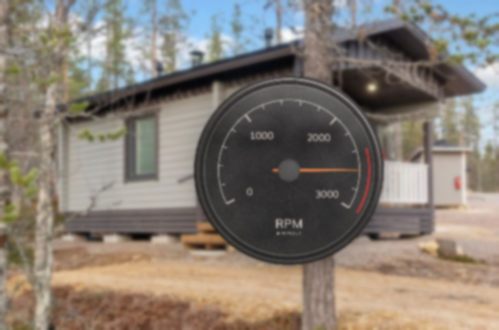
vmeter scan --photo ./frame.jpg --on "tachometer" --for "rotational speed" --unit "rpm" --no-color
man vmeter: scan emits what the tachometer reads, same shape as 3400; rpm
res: 2600; rpm
